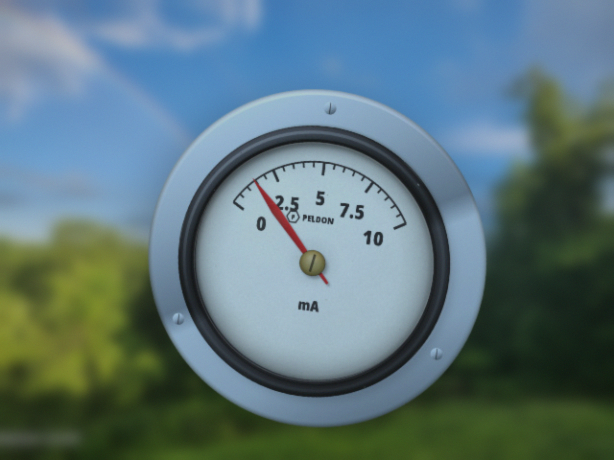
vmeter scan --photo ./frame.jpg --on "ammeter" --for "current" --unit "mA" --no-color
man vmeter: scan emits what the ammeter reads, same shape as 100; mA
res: 1.5; mA
